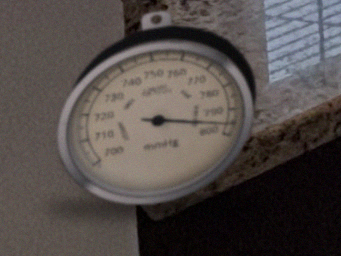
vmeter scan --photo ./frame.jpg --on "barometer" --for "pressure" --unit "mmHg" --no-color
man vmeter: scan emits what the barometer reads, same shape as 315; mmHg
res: 795; mmHg
